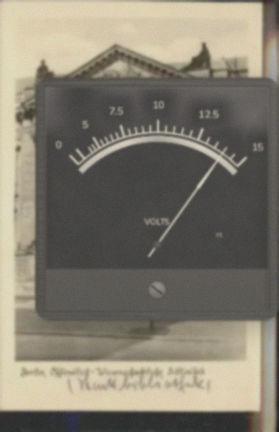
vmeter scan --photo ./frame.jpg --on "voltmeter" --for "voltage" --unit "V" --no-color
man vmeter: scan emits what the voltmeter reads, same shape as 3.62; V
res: 14; V
